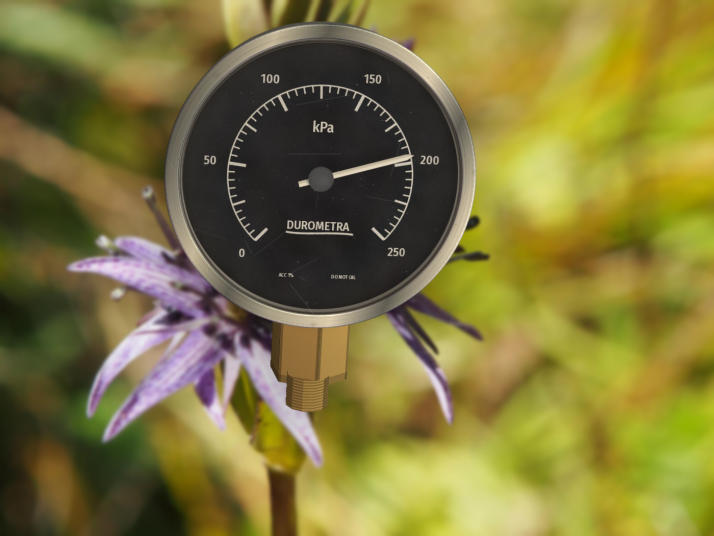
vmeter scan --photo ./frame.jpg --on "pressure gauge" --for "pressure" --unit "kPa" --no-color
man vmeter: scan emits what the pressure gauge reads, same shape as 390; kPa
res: 195; kPa
